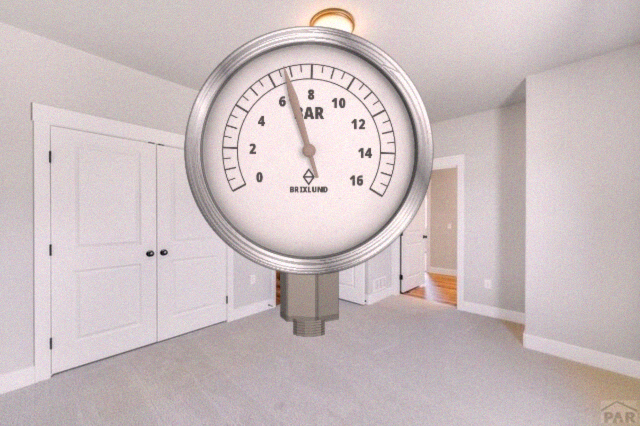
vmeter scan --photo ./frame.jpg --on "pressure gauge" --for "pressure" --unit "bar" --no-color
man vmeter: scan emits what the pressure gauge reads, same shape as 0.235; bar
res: 6.75; bar
